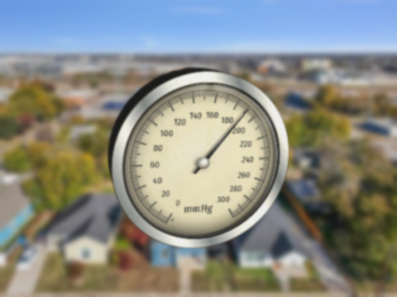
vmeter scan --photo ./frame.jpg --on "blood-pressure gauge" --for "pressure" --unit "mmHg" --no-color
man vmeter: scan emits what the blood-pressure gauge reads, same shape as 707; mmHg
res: 190; mmHg
